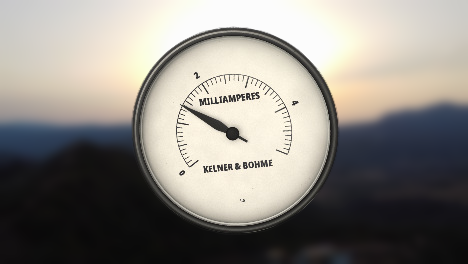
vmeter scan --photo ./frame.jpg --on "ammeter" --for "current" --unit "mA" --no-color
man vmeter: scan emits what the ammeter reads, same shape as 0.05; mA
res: 1.4; mA
